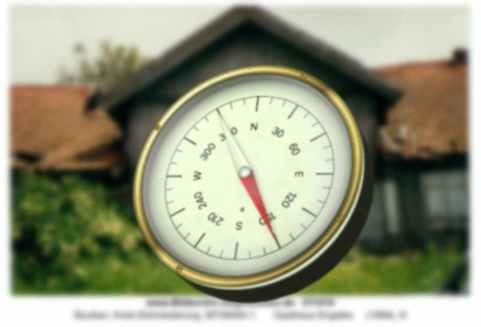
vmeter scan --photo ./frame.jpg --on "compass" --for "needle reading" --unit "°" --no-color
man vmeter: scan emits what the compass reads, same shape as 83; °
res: 150; °
